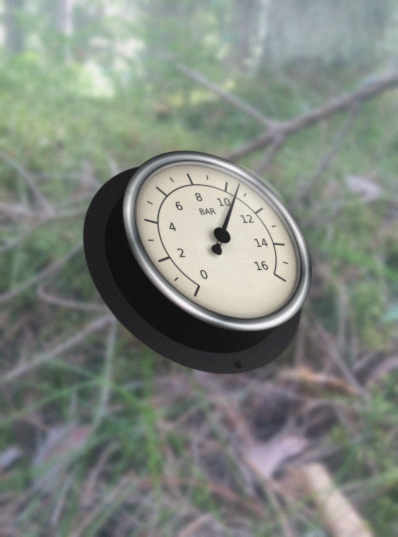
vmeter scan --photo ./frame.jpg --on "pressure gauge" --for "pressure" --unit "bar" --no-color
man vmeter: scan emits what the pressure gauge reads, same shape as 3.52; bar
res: 10.5; bar
